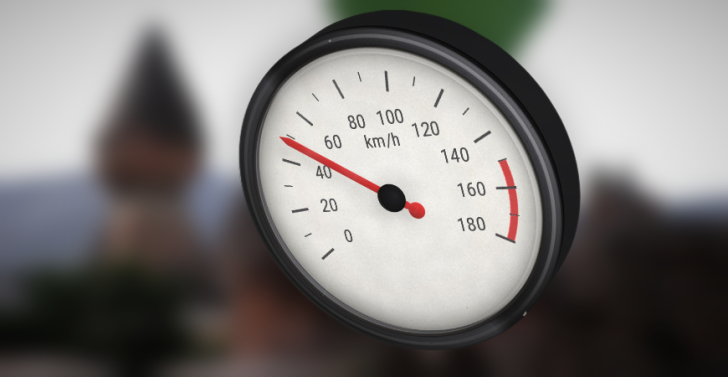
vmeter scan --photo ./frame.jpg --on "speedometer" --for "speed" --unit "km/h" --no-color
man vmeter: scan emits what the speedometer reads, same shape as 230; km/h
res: 50; km/h
